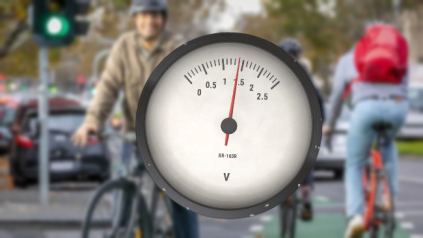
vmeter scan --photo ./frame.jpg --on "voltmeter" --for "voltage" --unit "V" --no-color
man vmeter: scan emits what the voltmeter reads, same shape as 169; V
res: 1.4; V
